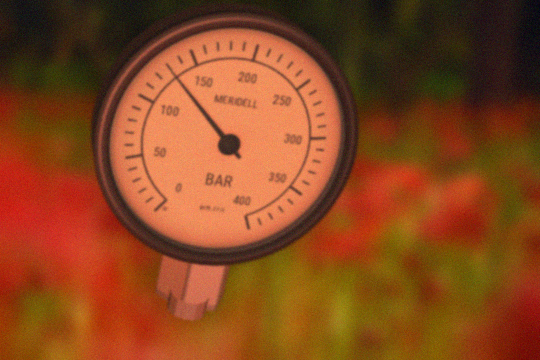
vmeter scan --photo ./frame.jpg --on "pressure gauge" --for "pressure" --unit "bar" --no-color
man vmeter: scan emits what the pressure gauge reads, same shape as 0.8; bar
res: 130; bar
